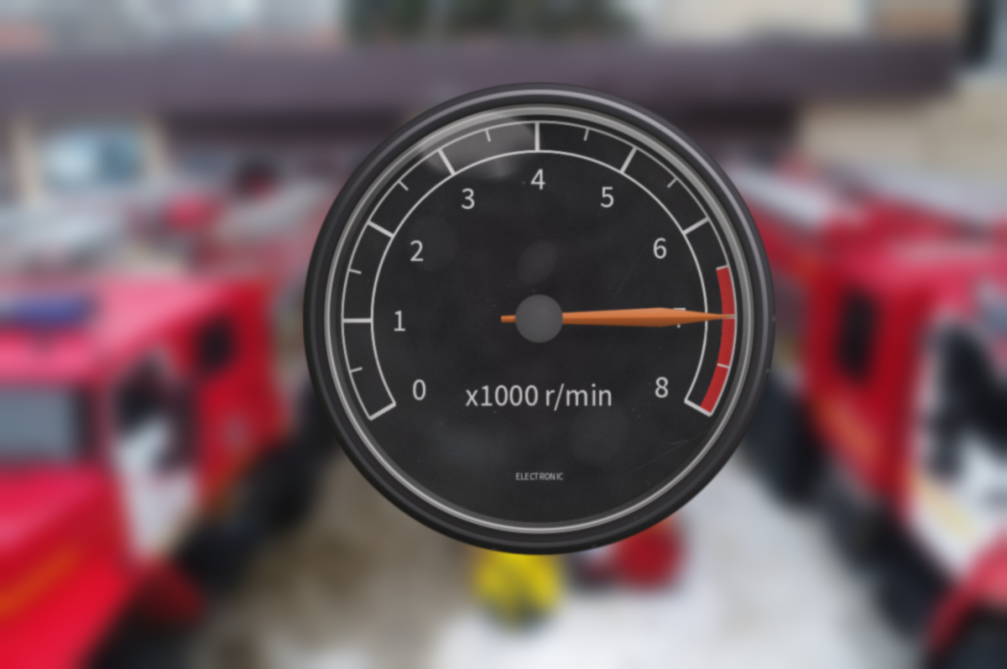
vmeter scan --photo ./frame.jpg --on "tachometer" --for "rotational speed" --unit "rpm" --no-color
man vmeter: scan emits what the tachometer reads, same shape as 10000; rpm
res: 7000; rpm
